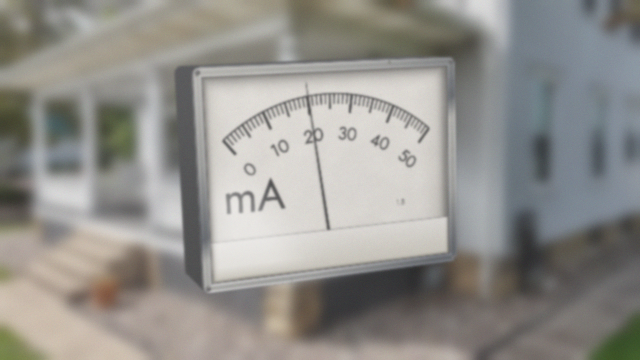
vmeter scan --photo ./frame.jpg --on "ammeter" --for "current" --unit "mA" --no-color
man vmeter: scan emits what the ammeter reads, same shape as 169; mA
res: 20; mA
